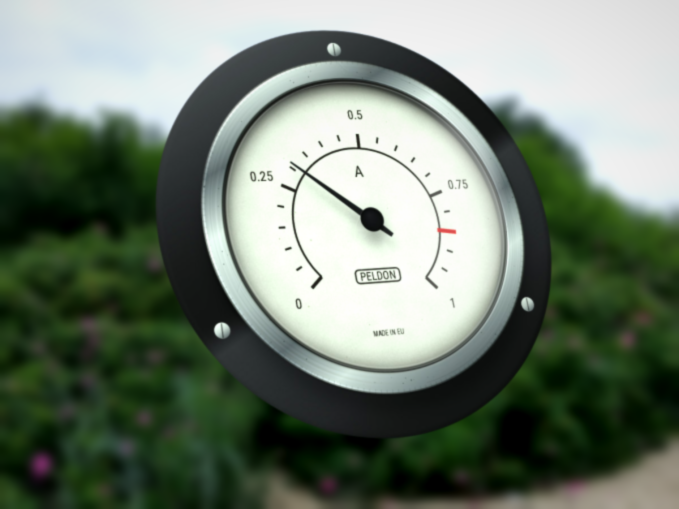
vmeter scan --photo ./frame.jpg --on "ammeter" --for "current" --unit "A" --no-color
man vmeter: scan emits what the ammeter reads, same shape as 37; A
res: 0.3; A
